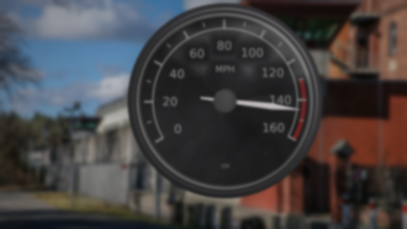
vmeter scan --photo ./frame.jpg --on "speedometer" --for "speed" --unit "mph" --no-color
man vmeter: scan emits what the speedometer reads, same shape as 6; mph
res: 145; mph
